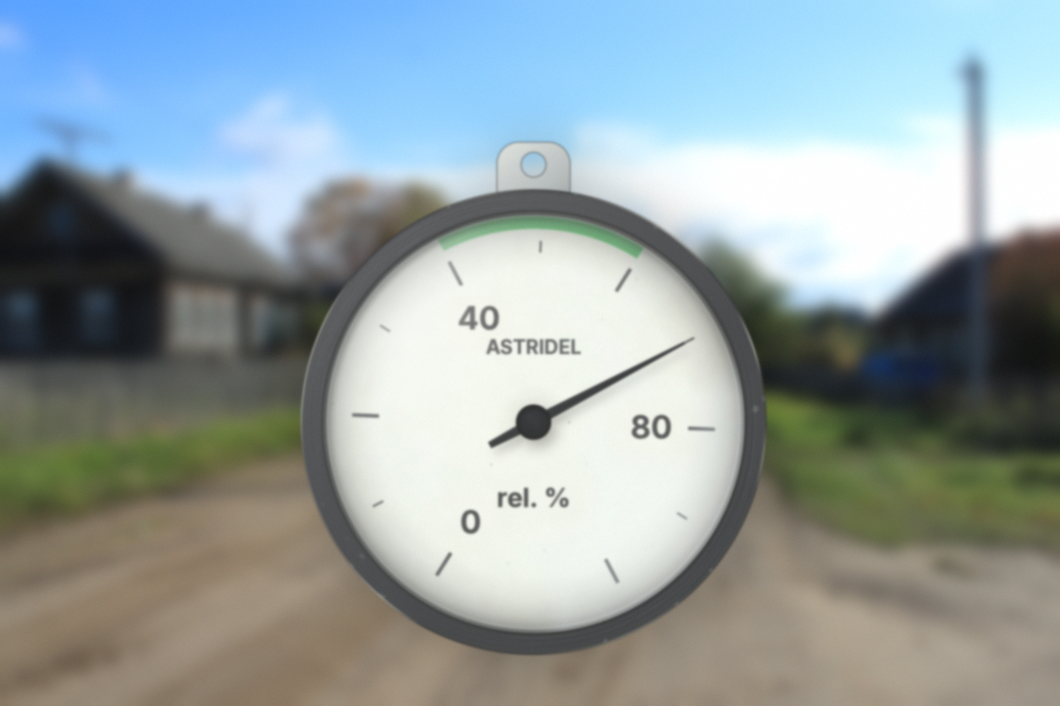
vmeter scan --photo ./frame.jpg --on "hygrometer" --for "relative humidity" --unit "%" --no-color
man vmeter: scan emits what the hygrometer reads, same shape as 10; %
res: 70; %
